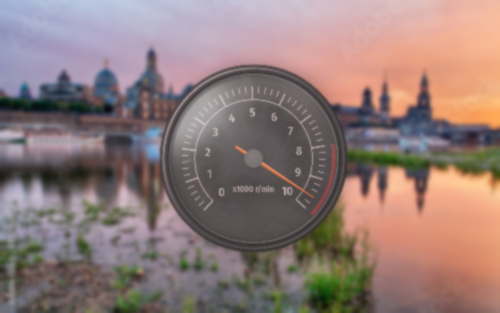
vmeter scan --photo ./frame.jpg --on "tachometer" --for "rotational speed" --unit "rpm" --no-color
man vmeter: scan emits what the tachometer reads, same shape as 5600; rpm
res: 9600; rpm
